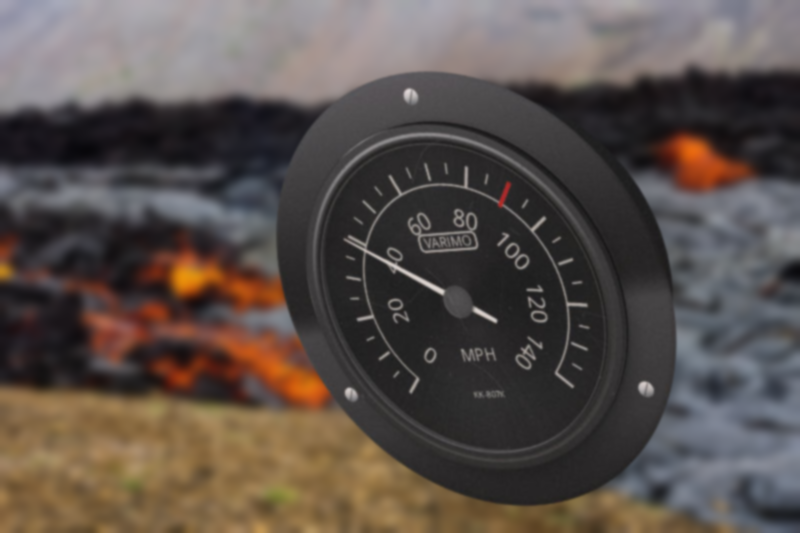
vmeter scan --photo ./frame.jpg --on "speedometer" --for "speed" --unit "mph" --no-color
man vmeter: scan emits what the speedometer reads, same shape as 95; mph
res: 40; mph
